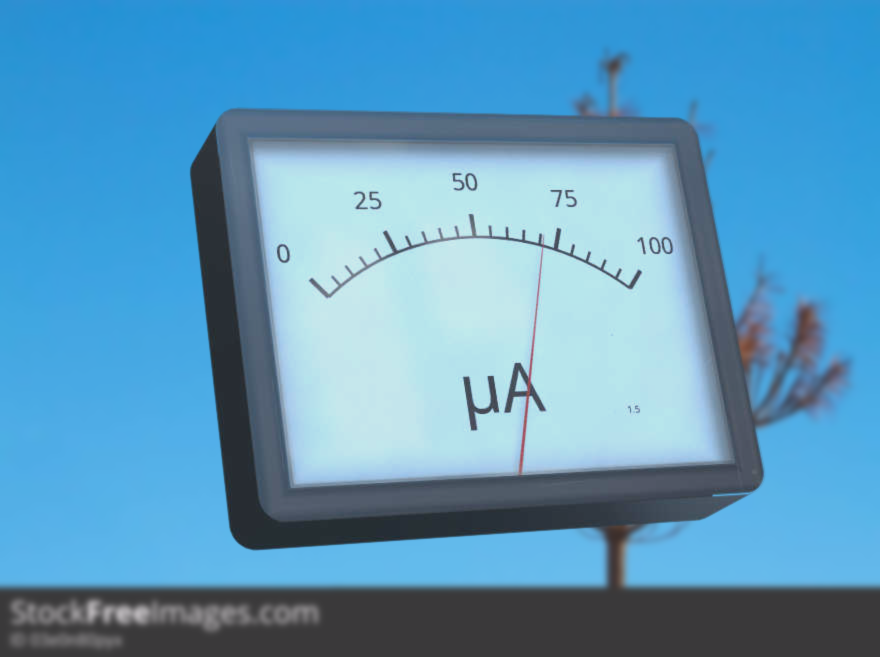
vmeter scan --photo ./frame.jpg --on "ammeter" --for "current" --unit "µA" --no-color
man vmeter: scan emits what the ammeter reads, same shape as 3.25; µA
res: 70; µA
